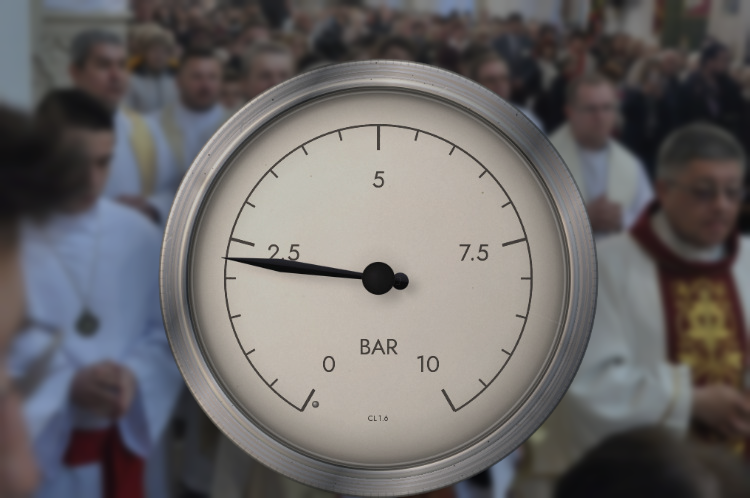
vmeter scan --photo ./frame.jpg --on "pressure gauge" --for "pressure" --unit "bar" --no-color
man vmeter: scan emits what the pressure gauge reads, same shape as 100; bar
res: 2.25; bar
